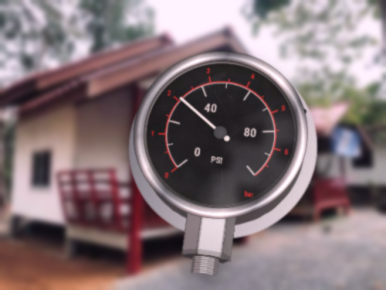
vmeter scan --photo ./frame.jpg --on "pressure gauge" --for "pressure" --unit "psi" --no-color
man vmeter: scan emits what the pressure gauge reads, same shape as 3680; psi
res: 30; psi
